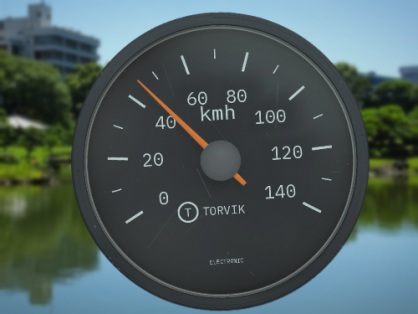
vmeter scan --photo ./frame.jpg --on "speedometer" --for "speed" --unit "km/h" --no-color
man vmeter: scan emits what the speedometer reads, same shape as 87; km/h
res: 45; km/h
